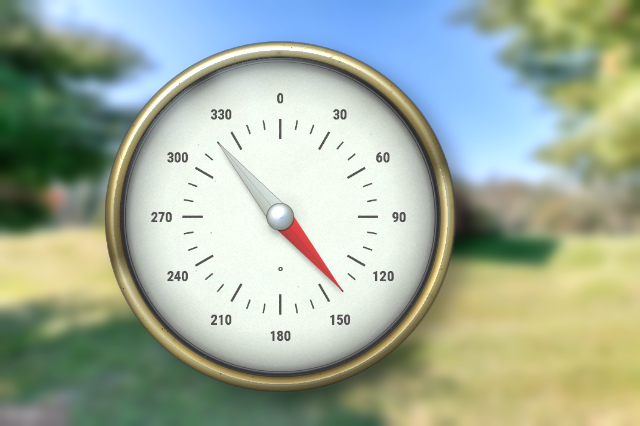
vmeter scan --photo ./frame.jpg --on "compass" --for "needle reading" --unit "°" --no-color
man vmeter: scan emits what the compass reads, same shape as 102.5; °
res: 140; °
